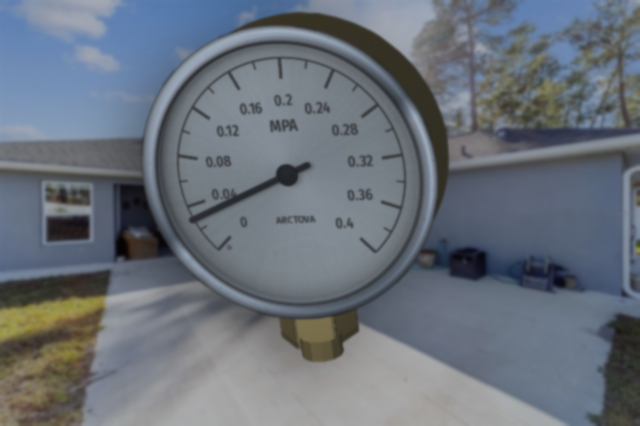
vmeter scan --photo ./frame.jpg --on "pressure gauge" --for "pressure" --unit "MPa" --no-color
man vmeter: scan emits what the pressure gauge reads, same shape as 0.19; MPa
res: 0.03; MPa
